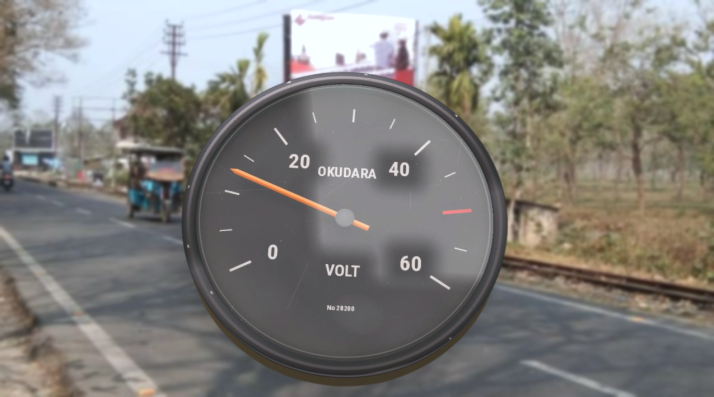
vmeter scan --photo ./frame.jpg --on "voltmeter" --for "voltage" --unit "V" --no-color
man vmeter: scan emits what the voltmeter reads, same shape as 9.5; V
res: 12.5; V
